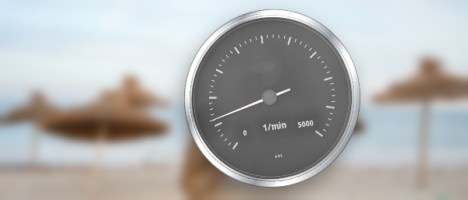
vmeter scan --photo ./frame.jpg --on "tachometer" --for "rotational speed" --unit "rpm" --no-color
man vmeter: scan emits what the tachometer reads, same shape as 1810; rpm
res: 600; rpm
